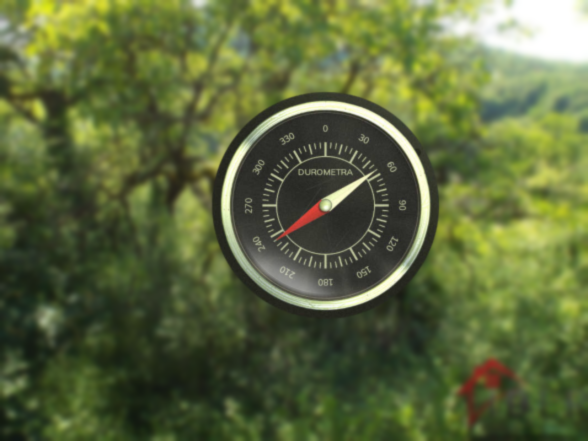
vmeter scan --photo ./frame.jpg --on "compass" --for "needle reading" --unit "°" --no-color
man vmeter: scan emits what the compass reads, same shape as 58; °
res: 235; °
